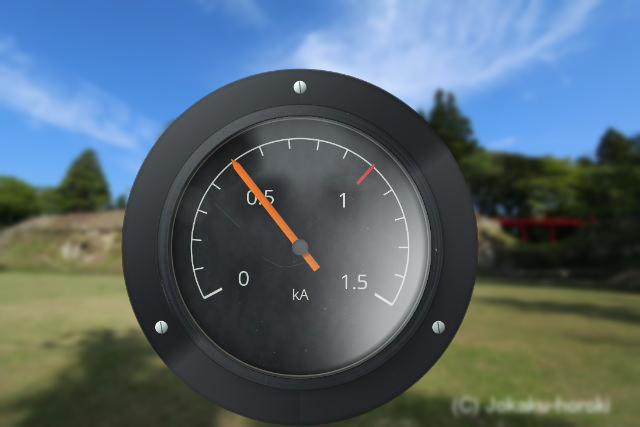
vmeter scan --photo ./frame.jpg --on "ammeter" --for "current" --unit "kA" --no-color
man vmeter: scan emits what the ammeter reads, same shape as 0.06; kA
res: 0.5; kA
